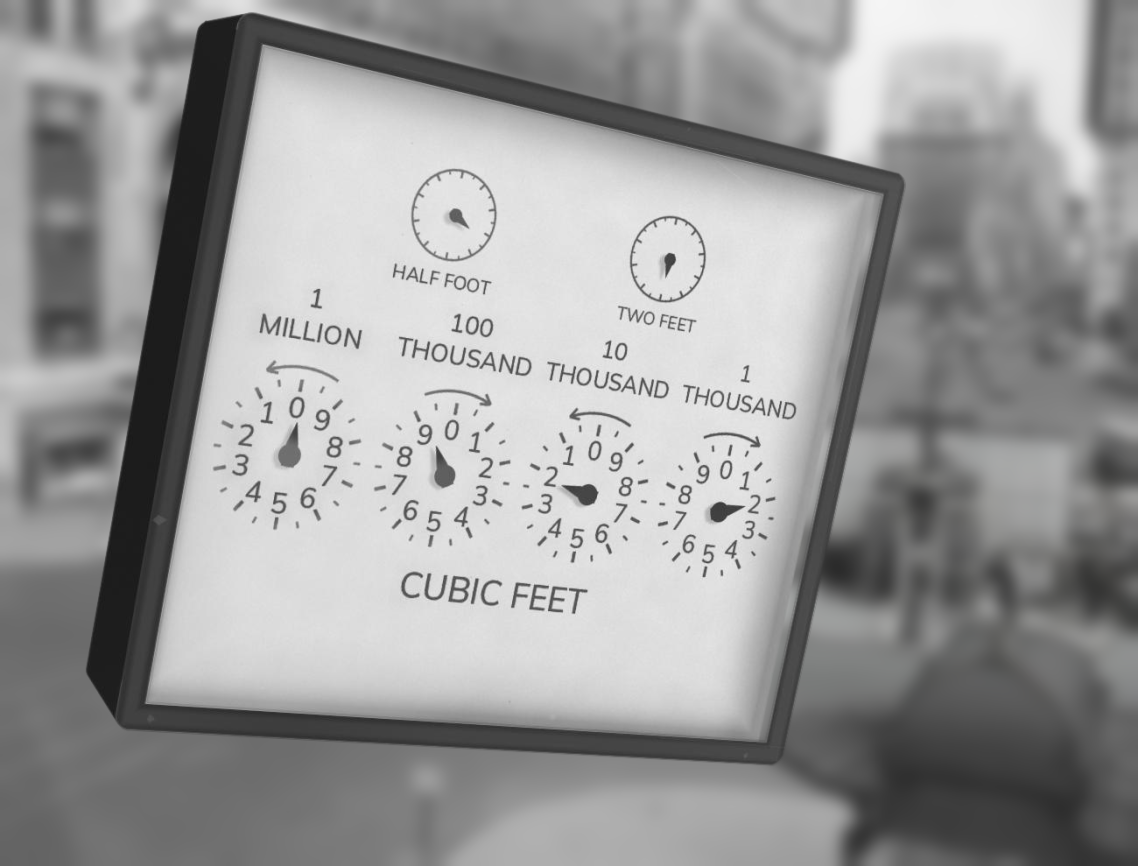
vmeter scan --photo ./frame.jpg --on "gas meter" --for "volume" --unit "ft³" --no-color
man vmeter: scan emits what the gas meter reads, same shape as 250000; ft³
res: 992200; ft³
